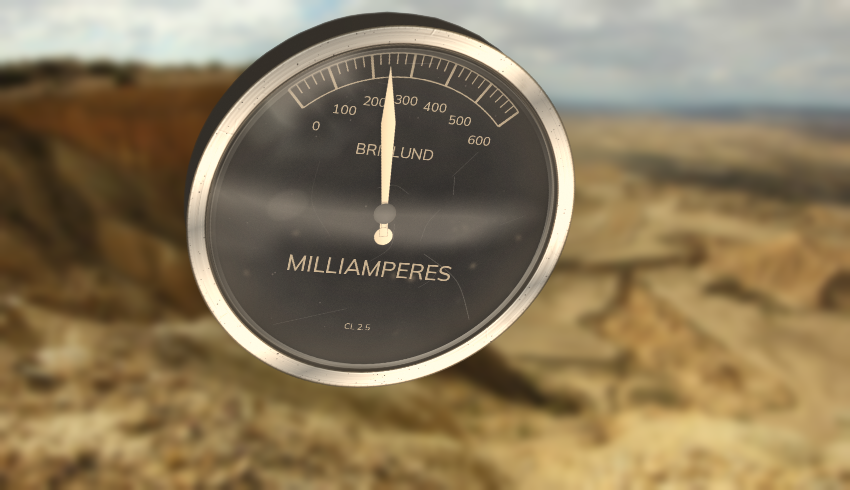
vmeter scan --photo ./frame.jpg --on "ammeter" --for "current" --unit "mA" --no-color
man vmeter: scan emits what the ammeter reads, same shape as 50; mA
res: 240; mA
